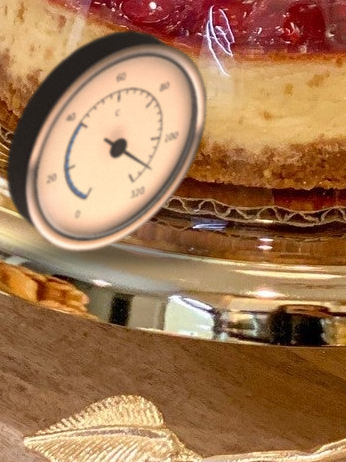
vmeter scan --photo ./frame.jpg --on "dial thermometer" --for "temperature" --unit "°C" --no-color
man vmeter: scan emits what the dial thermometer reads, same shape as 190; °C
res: 112; °C
